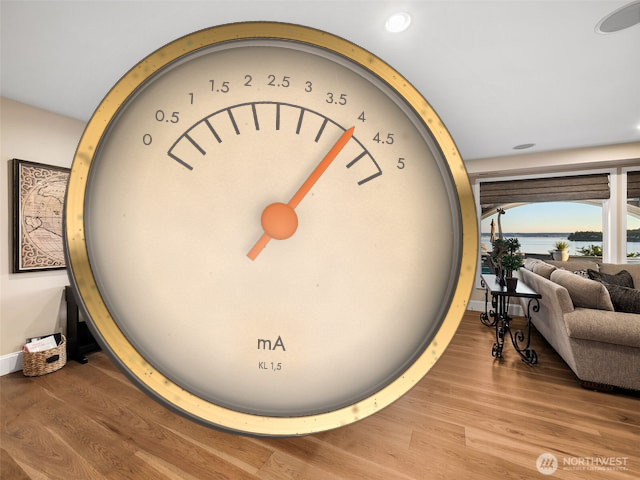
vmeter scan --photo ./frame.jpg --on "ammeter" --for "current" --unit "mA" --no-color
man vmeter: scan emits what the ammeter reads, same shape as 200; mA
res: 4; mA
